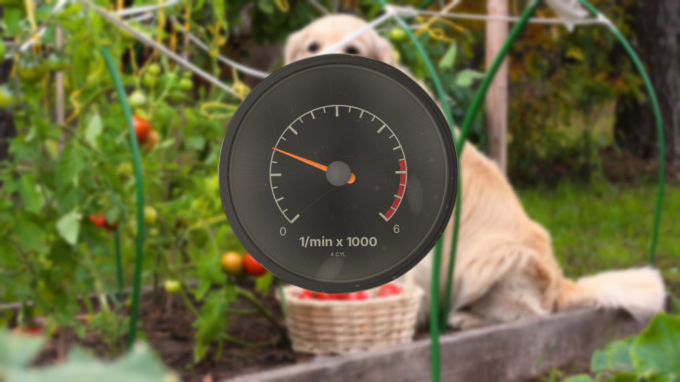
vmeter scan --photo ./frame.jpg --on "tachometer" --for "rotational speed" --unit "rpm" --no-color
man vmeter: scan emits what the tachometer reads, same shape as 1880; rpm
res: 1500; rpm
